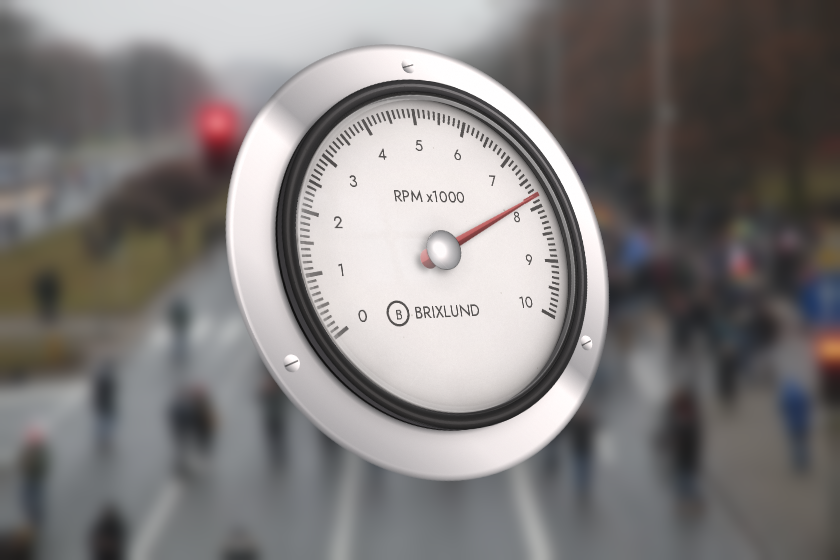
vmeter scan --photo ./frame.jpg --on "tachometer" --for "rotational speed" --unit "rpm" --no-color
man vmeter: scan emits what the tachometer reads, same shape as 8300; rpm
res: 7800; rpm
